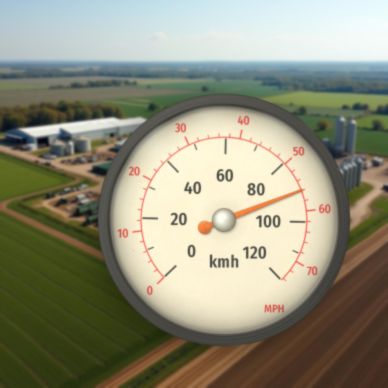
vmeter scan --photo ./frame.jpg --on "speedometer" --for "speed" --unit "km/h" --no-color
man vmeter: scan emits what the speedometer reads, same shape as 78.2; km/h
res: 90; km/h
